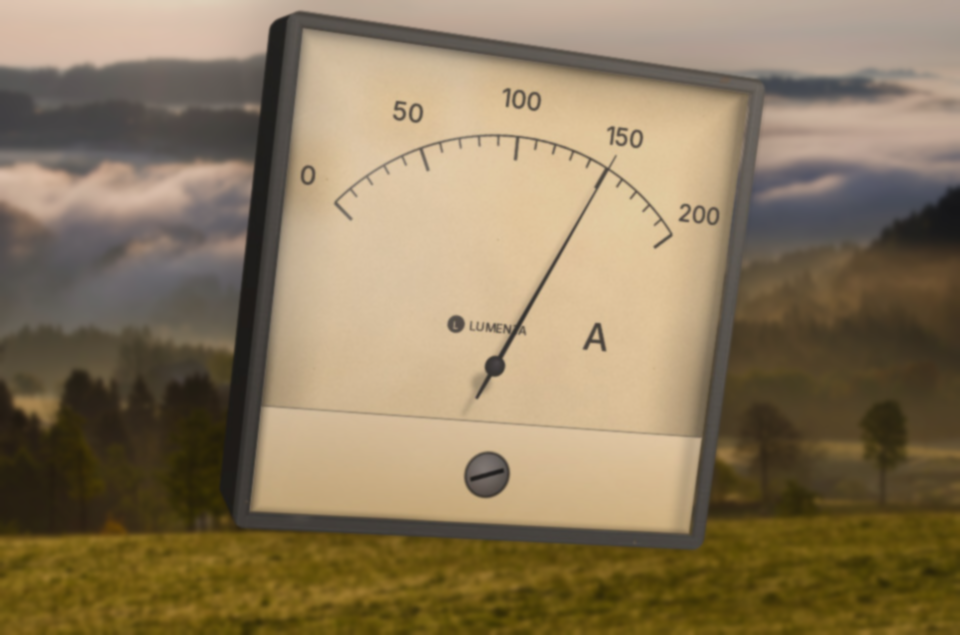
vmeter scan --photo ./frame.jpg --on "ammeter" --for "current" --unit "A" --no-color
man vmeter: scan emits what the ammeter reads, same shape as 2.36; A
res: 150; A
